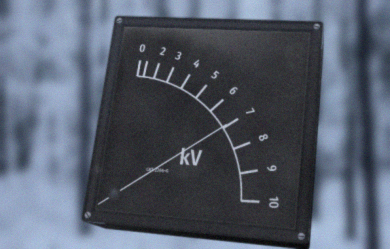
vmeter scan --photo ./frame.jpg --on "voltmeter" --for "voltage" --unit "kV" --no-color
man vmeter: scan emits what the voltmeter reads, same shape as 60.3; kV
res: 7; kV
